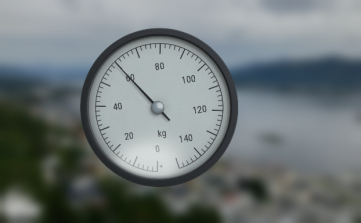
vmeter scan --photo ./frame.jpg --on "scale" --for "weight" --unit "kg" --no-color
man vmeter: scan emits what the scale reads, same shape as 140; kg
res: 60; kg
